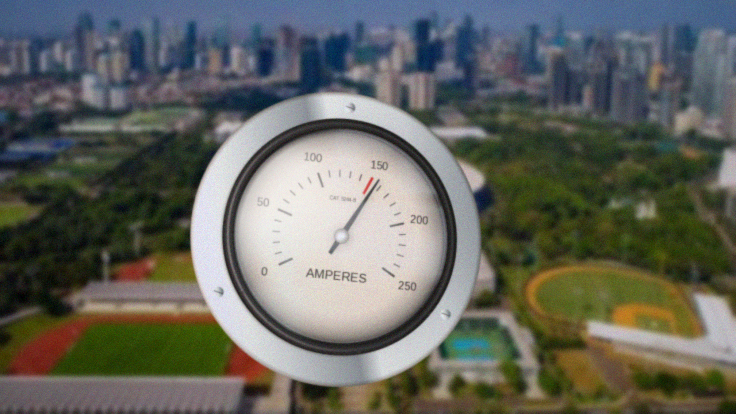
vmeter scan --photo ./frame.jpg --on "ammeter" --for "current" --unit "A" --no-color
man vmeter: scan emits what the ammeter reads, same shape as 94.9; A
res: 155; A
